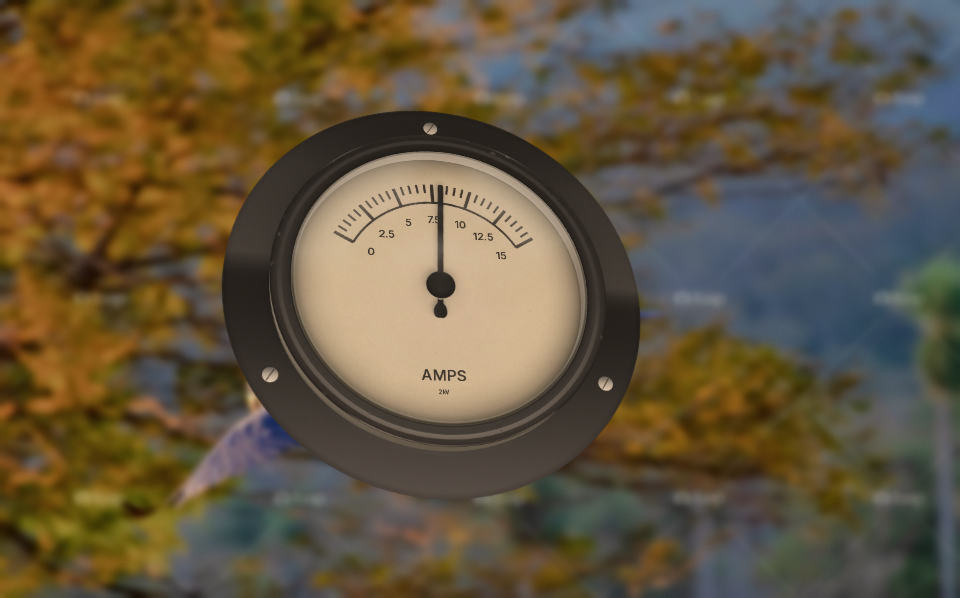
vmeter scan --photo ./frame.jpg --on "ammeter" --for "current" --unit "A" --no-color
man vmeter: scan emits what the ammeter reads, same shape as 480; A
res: 8; A
